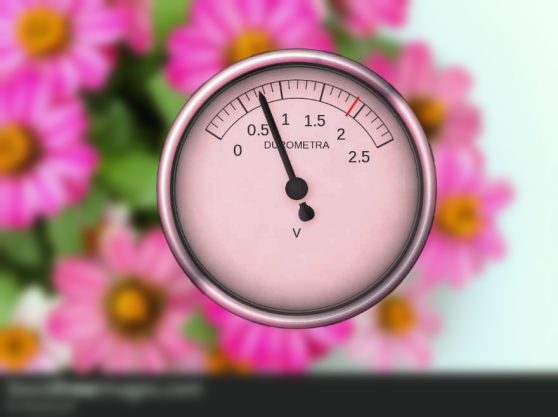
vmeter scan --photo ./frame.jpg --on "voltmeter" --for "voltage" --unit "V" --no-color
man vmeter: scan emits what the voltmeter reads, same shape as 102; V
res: 0.75; V
